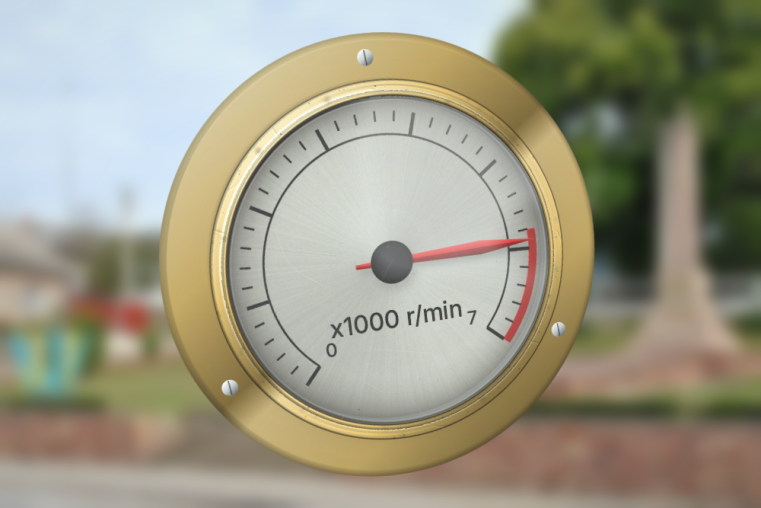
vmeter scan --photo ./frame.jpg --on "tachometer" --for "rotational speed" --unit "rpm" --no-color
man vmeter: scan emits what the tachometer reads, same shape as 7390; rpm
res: 5900; rpm
